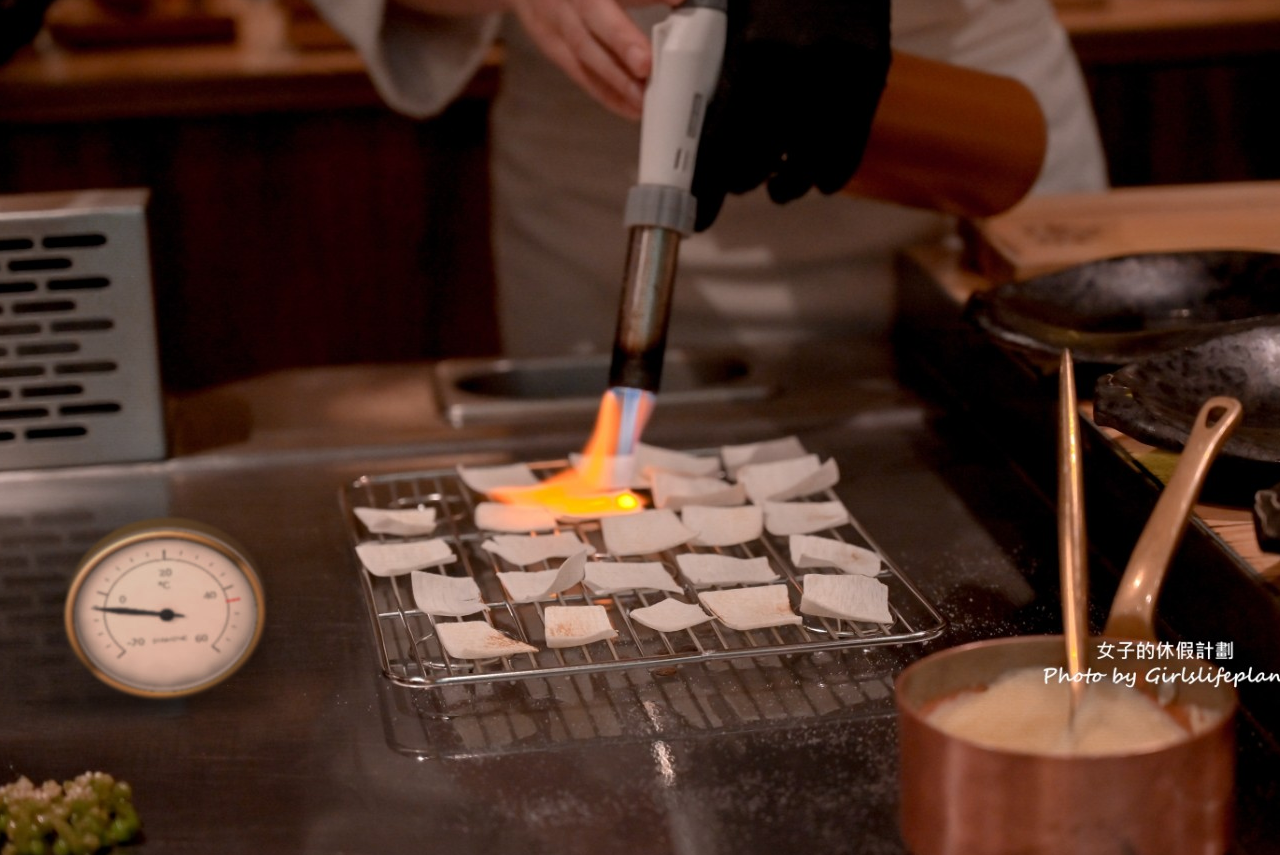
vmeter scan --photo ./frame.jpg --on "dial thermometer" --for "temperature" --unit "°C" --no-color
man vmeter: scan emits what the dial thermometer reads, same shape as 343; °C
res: -4; °C
